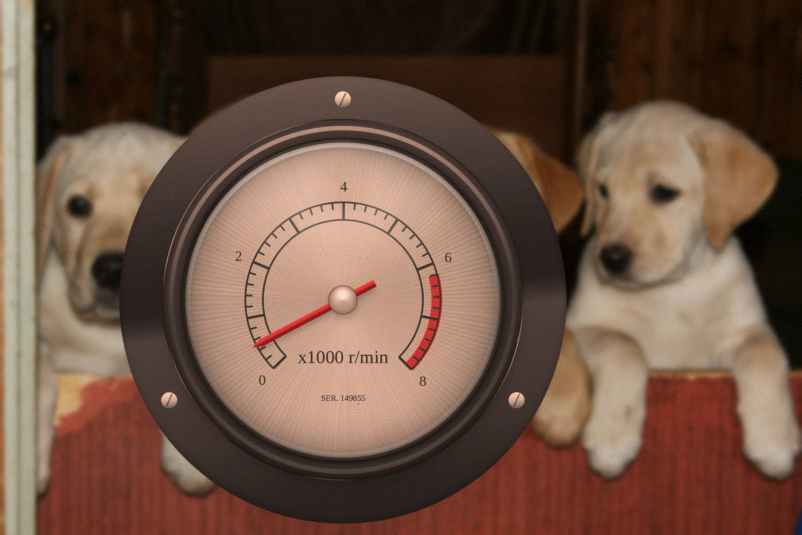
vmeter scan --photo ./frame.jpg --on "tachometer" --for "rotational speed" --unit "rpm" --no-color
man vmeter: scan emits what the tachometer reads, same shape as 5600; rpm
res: 500; rpm
